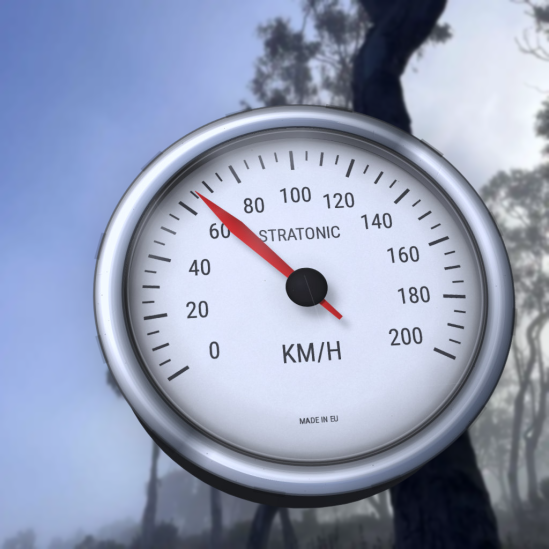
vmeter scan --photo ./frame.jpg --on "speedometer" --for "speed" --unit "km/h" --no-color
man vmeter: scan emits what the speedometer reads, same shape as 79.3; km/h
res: 65; km/h
